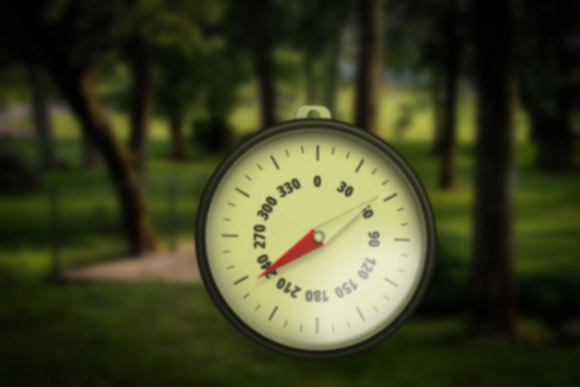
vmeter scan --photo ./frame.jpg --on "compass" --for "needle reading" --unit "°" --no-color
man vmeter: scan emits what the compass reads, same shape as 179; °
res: 235; °
